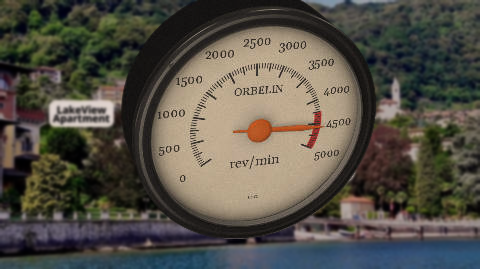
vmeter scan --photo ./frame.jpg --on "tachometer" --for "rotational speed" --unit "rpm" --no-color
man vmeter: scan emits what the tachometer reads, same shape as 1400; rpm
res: 4500; rpm
